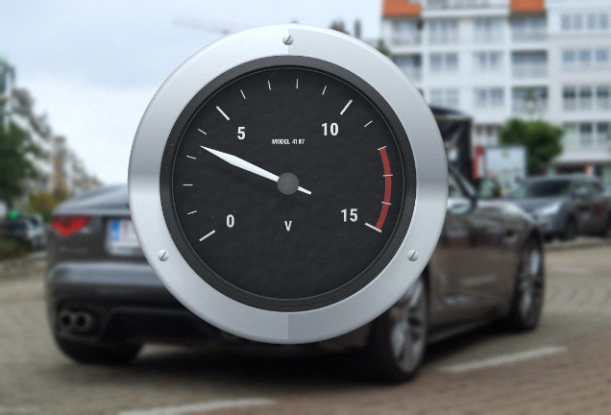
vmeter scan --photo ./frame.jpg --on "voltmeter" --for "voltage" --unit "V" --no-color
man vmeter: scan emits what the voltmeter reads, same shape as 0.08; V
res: 3.5; V
